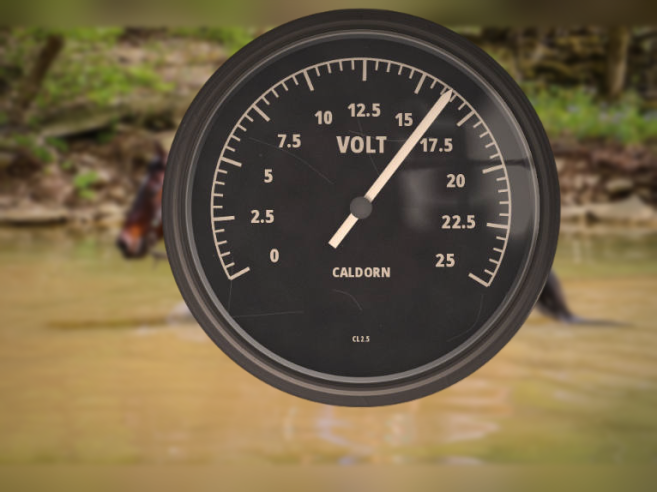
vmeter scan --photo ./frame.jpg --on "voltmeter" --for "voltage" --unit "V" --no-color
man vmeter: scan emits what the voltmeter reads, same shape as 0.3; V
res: 16.25; V
